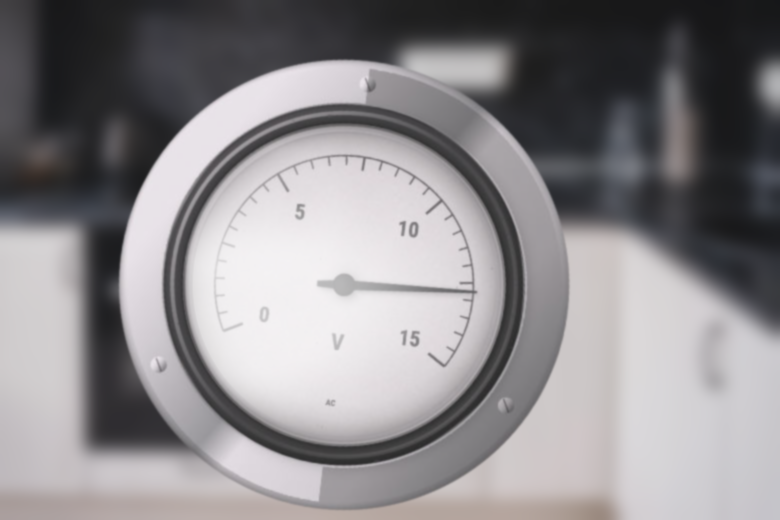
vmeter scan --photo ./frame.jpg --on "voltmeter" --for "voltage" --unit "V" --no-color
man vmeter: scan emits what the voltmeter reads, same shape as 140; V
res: 12.75; V
